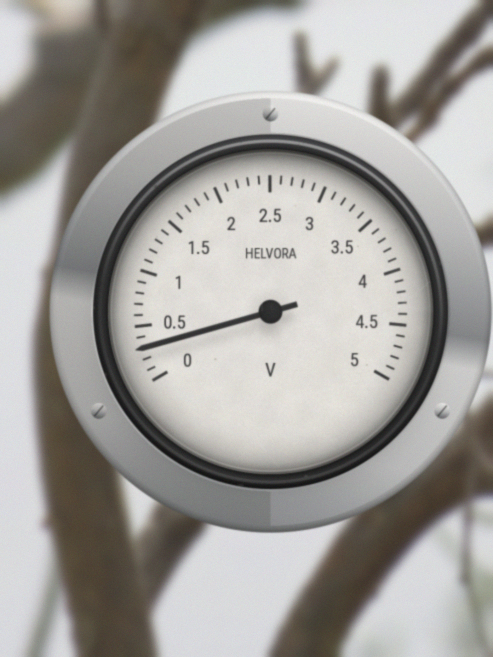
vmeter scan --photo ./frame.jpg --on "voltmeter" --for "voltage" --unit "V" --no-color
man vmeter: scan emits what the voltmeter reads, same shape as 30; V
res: 0.3; V
